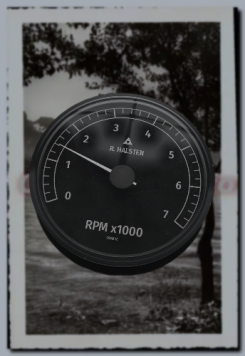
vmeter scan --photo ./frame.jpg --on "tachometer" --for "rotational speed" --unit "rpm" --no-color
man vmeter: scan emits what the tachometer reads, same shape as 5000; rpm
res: 1400; rpm
